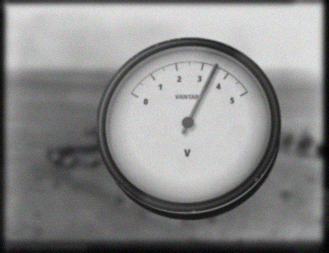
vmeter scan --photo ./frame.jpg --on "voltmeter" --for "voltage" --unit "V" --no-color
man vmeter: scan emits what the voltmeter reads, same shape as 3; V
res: 3.5; V
